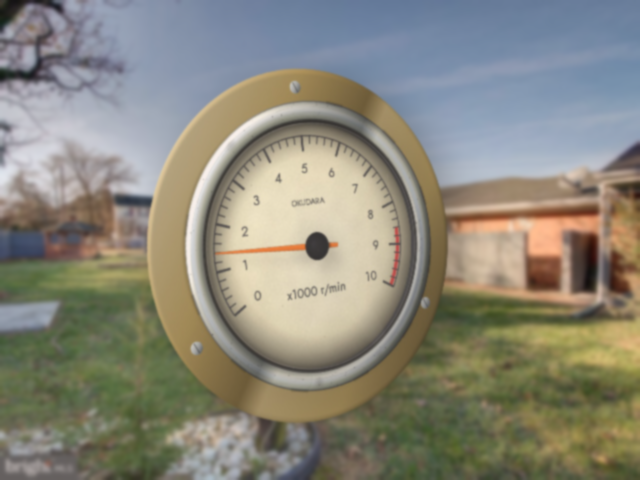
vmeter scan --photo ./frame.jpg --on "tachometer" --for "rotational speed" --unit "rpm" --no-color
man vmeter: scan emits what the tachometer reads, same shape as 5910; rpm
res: 1400; rpm
